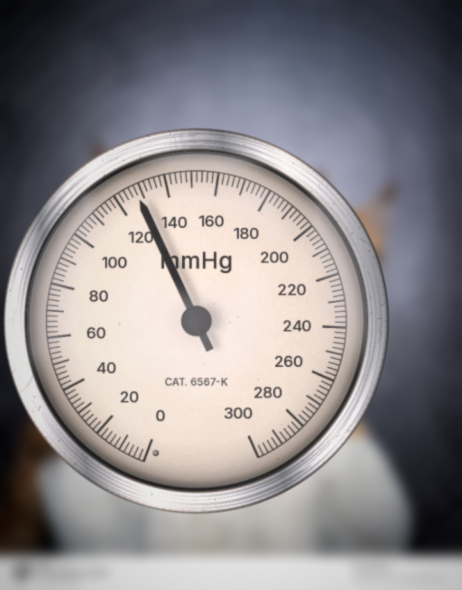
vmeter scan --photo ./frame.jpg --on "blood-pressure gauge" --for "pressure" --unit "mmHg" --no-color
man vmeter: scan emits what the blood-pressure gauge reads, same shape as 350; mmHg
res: 128; mmHg
